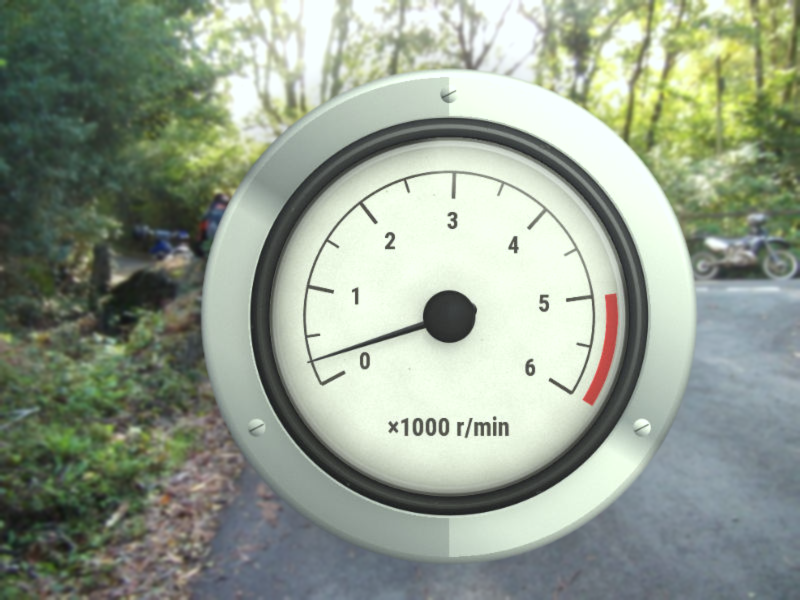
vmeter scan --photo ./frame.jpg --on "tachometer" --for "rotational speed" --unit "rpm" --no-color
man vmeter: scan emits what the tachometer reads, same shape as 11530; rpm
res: 250; rpm
